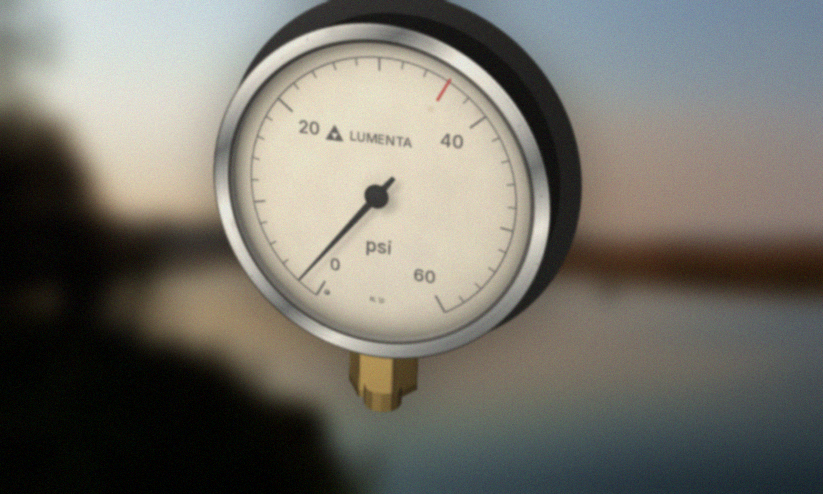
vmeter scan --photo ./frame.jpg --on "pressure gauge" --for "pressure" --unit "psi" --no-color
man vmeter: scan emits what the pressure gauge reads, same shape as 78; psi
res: 2; psi
